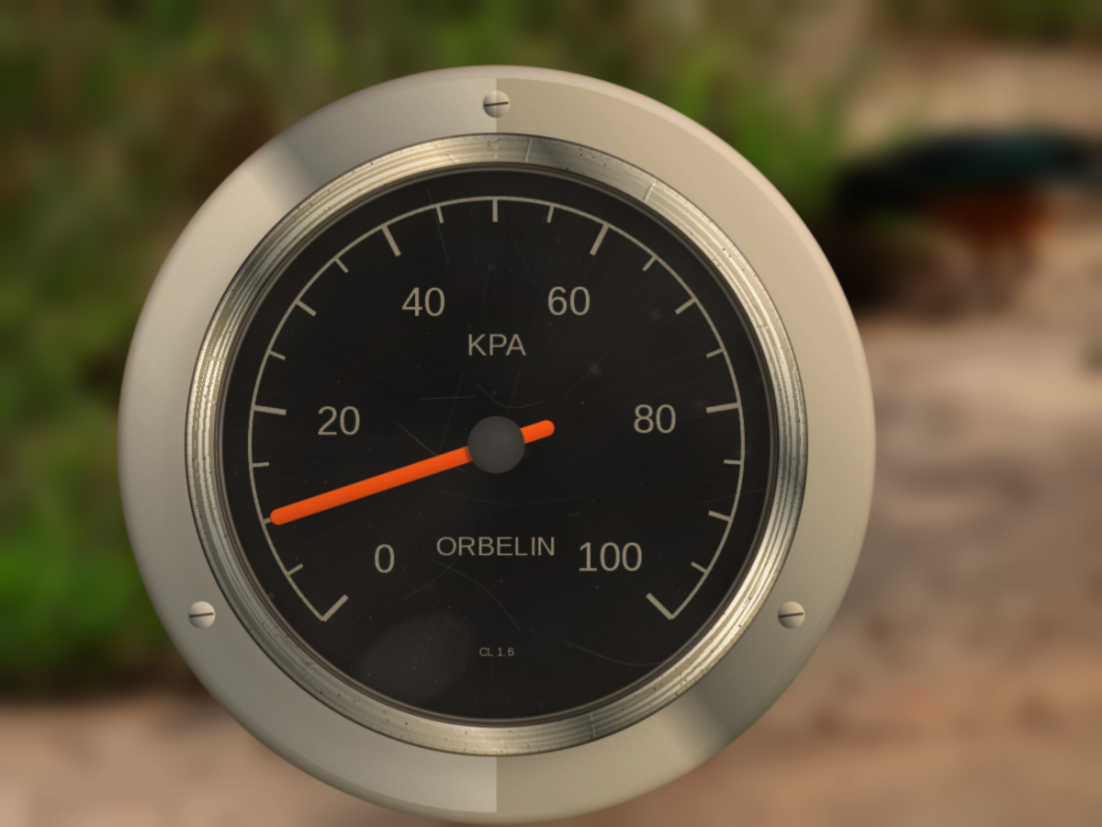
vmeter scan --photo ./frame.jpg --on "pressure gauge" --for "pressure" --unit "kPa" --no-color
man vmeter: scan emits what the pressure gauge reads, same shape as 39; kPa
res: 10; kPa
